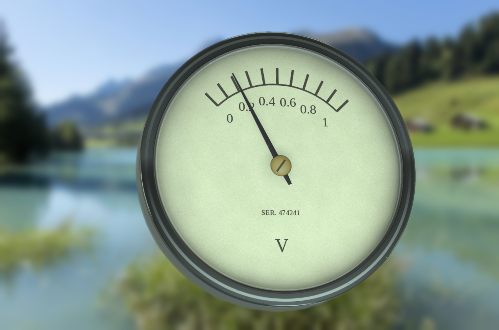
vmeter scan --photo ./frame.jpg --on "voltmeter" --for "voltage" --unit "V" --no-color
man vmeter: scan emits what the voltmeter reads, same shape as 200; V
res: 0.2; V
